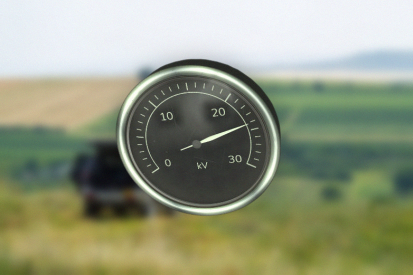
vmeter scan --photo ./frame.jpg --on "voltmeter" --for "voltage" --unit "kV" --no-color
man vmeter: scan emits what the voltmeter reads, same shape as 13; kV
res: 24; kV
